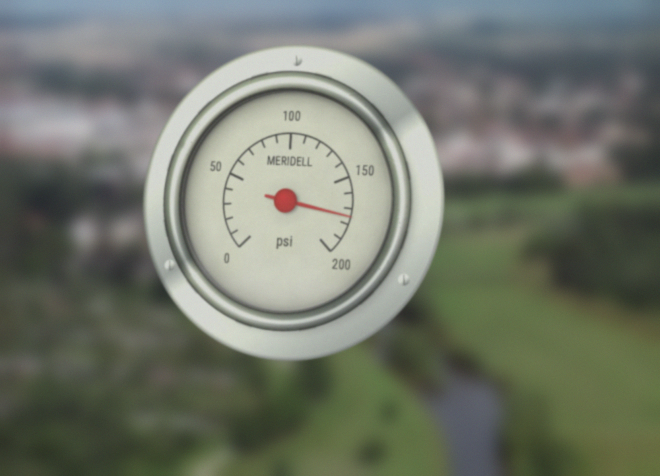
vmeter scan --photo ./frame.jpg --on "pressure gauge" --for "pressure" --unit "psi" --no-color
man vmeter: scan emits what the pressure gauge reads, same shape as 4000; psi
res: 175; psi
